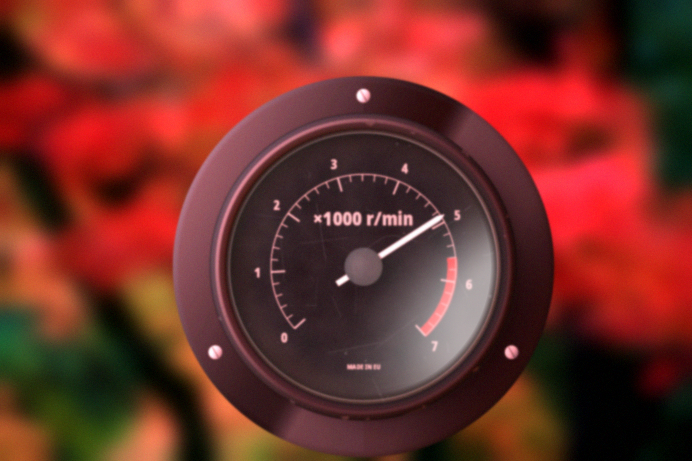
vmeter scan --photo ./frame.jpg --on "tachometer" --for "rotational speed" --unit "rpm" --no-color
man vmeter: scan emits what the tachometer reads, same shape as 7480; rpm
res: 4900; rpm
